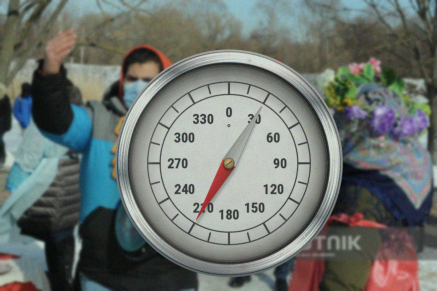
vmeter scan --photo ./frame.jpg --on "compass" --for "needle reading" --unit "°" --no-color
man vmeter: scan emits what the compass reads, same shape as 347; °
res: 210; °
